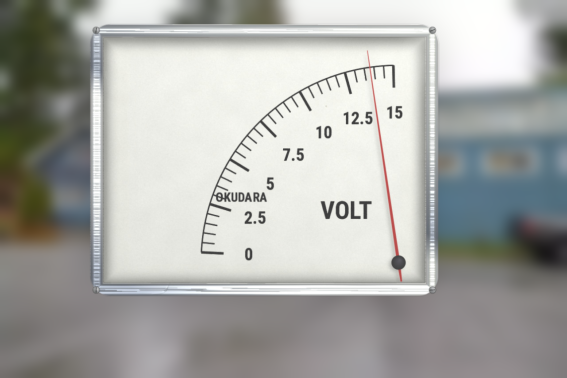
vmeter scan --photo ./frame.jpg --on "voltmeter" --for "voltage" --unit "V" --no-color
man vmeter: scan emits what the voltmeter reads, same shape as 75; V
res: 13.75; V
